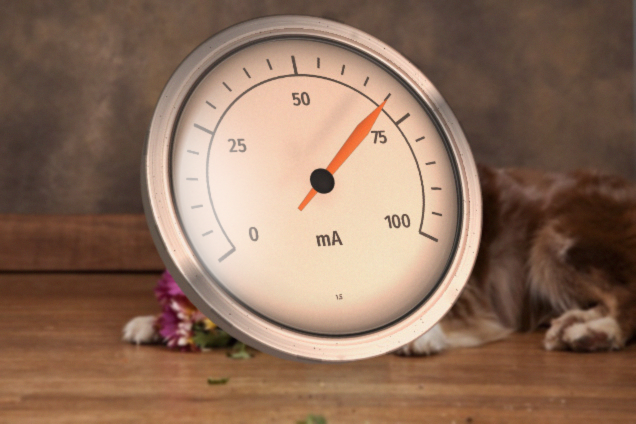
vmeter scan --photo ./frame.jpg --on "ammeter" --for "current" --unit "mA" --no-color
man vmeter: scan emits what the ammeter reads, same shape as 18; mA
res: 70; mA
